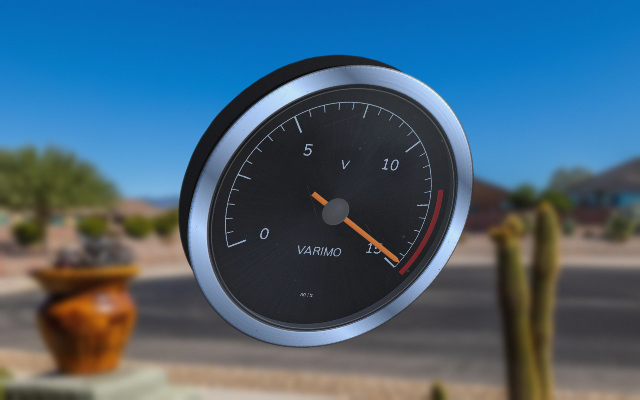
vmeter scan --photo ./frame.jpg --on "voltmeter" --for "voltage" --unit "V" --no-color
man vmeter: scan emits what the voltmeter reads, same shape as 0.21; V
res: 14.75; V
